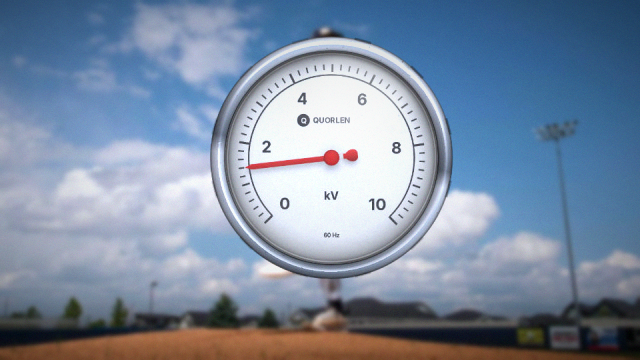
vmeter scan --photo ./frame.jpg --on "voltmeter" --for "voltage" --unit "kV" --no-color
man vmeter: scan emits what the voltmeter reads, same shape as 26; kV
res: 1.4; kV
